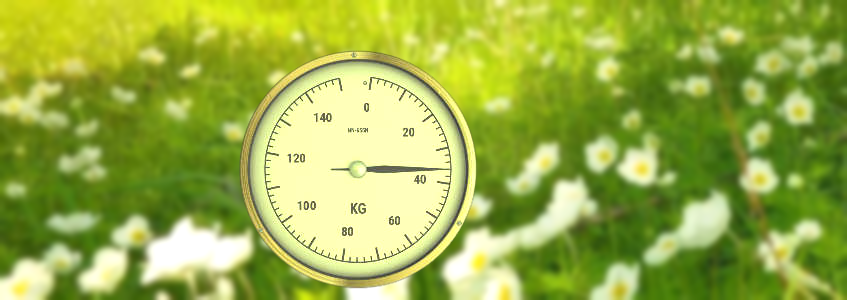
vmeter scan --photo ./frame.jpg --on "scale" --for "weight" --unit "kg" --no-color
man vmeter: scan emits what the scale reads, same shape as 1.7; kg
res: 36; kg
